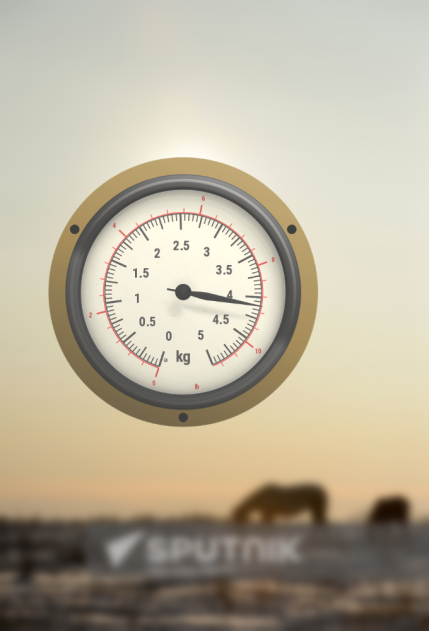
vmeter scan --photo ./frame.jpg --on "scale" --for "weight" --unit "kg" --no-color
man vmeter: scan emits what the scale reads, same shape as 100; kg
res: 4.1; kg
